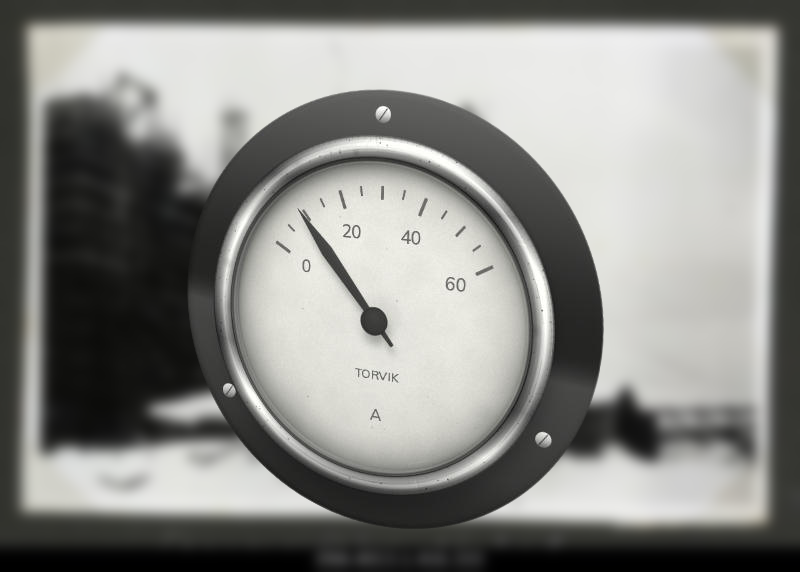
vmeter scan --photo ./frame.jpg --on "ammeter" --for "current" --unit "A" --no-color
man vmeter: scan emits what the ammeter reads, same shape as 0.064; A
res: 10; A
